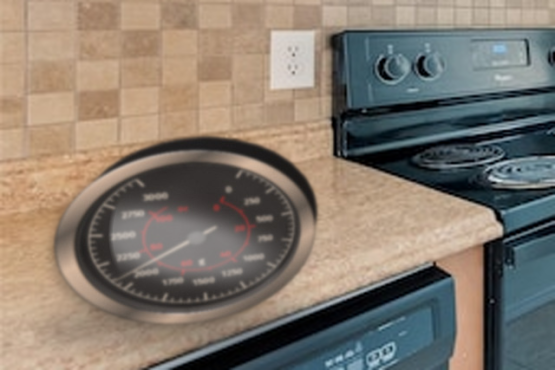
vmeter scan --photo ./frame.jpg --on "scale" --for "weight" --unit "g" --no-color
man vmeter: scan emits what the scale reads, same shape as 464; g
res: 2100; g
